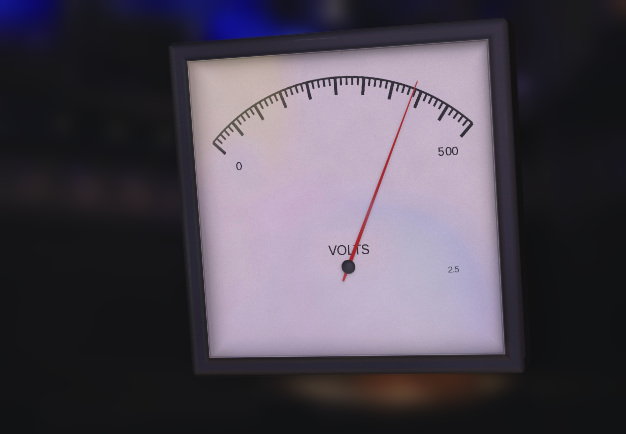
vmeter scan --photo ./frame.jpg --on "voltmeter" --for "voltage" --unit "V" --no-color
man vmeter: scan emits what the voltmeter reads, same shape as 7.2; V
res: 390; V
